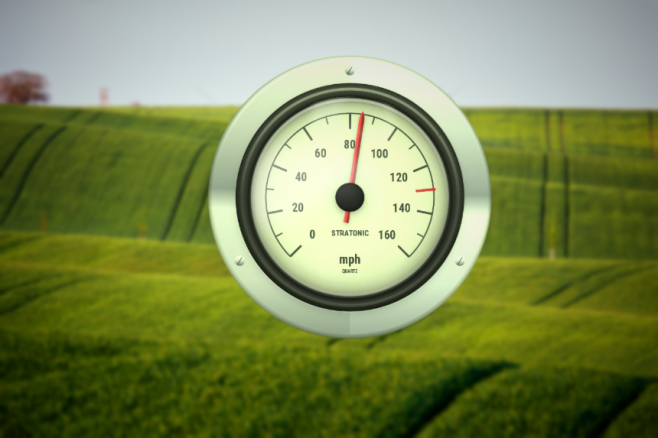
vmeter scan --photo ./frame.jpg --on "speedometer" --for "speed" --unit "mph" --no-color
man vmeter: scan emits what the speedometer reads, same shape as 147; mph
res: 85; mph
